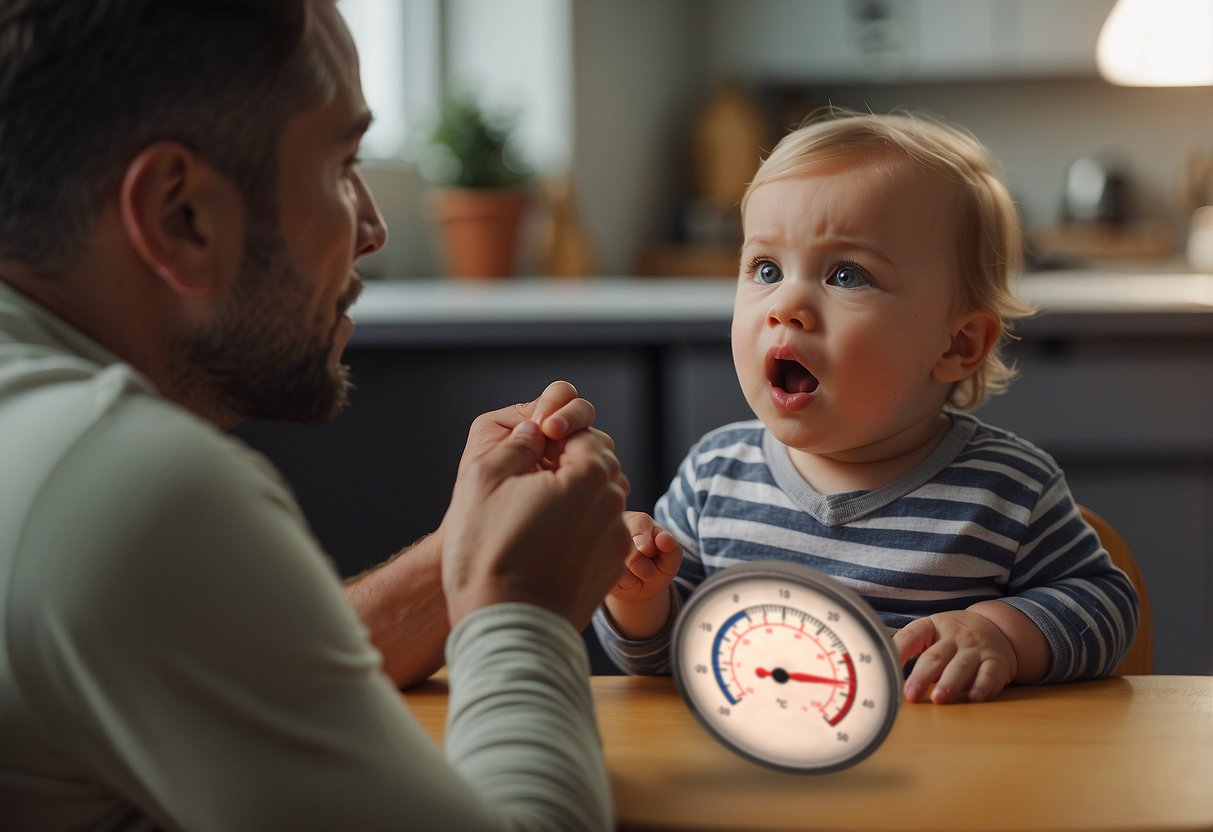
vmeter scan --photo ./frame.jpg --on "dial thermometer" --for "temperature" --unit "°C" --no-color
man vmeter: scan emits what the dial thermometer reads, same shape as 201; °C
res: 35; °C
